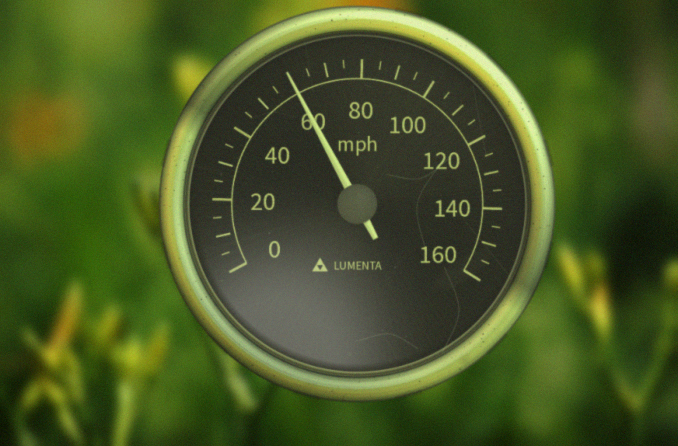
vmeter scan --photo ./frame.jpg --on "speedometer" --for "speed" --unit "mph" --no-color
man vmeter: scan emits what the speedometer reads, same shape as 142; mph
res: 60; mph
